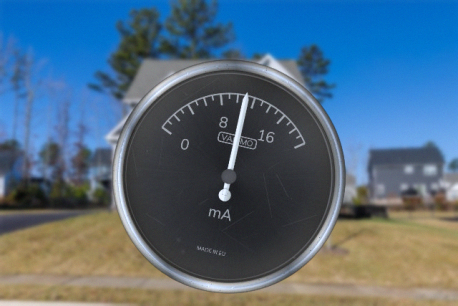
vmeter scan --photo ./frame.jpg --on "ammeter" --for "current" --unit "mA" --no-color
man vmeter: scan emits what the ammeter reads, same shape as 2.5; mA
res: 11; mA
